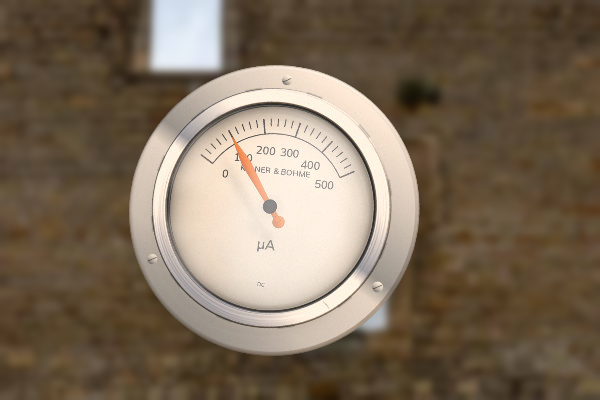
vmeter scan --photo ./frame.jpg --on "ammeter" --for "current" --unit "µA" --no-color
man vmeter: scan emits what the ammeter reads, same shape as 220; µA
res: 100; µA
